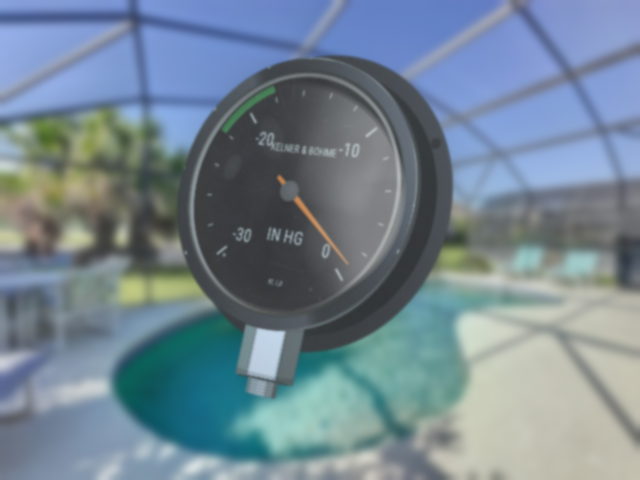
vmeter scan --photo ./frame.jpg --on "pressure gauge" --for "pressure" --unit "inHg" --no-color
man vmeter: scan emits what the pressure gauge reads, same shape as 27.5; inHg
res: -1; inHg
